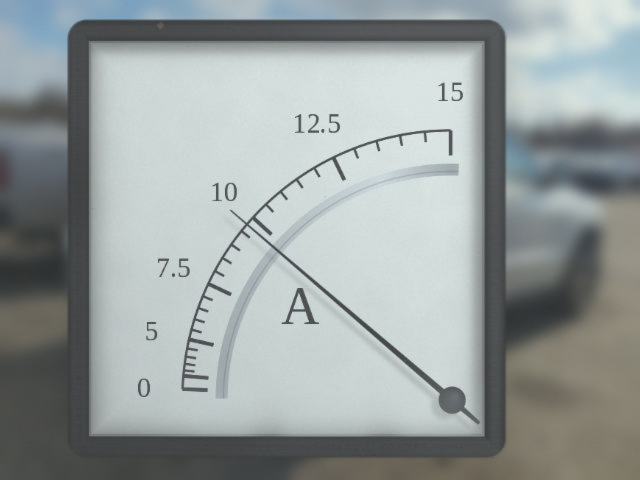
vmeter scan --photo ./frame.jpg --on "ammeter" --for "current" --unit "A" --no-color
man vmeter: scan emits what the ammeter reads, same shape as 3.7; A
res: 9.75; A
